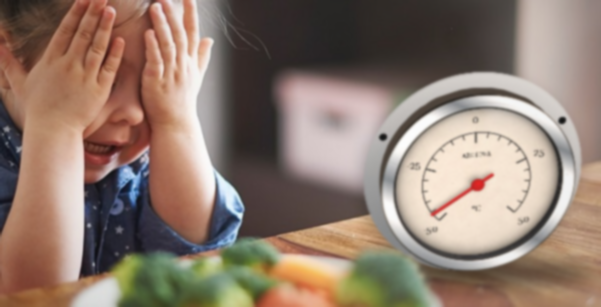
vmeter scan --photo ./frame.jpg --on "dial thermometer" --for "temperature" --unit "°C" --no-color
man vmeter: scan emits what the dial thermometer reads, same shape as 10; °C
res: -45; °C
